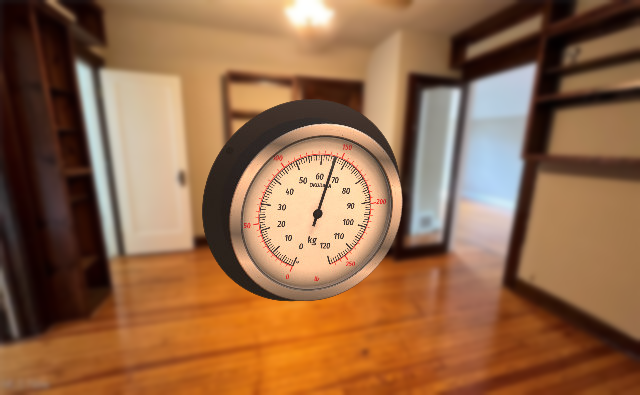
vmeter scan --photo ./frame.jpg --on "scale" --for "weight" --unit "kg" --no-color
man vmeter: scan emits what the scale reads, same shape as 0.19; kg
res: 65; kg
